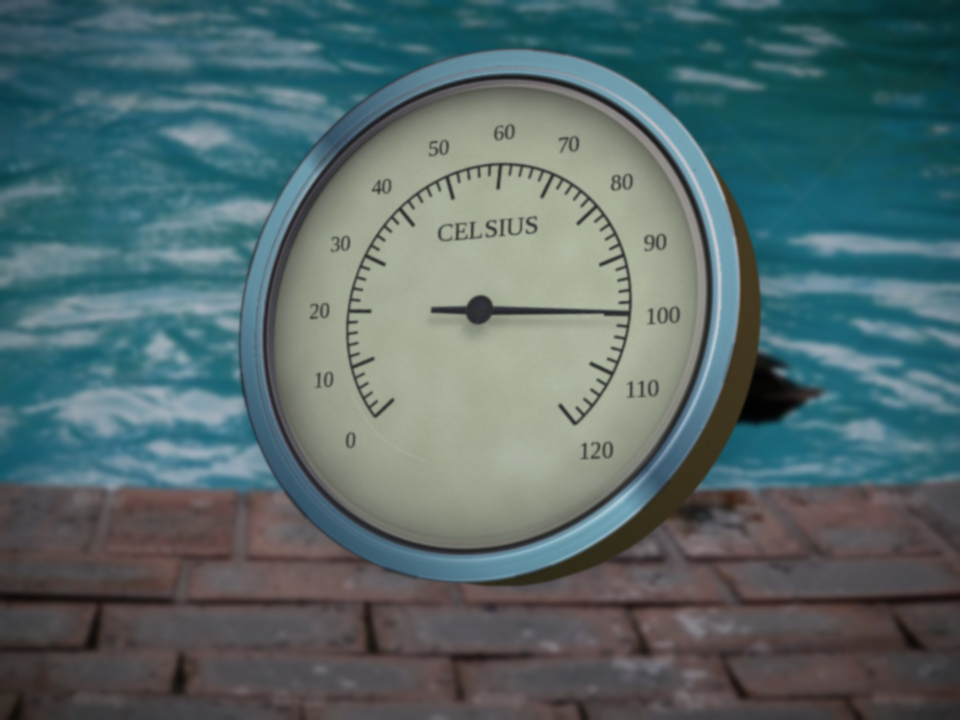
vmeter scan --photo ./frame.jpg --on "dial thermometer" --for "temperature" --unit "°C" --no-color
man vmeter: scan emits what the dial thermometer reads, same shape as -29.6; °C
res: 100; °C
